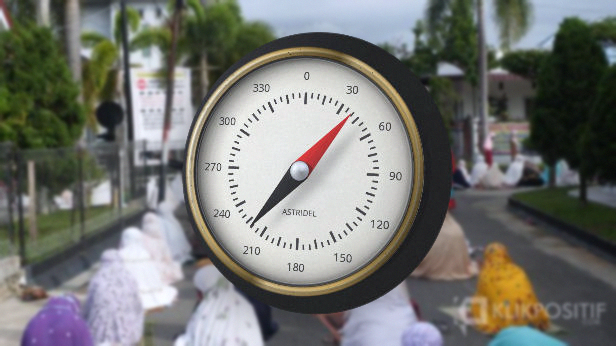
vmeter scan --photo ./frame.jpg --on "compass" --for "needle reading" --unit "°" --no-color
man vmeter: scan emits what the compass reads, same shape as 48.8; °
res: 40; °
